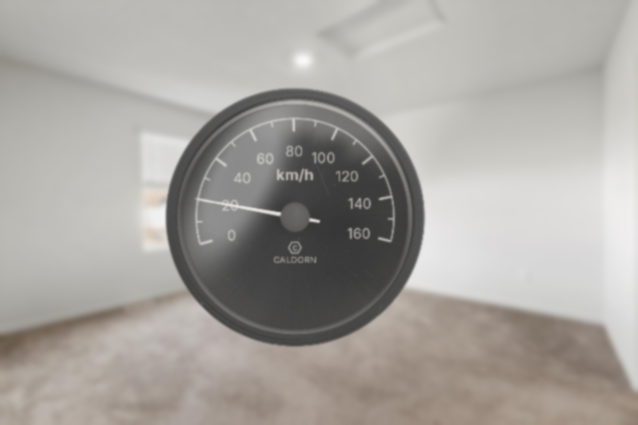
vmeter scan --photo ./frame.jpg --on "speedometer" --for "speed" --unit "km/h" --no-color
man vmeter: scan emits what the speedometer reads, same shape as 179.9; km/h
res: 20; km/h
